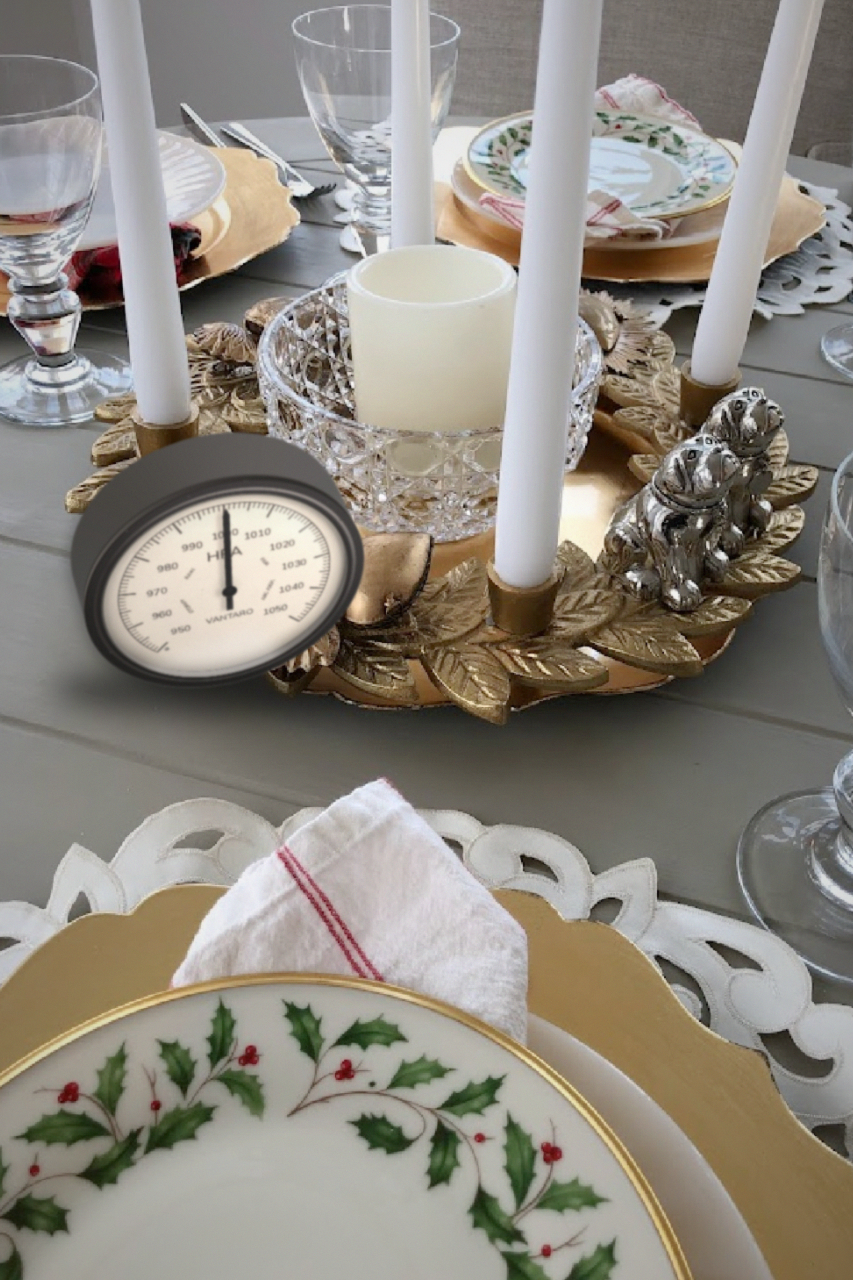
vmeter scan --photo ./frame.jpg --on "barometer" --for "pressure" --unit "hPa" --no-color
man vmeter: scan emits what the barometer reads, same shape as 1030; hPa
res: 1000; hPa
